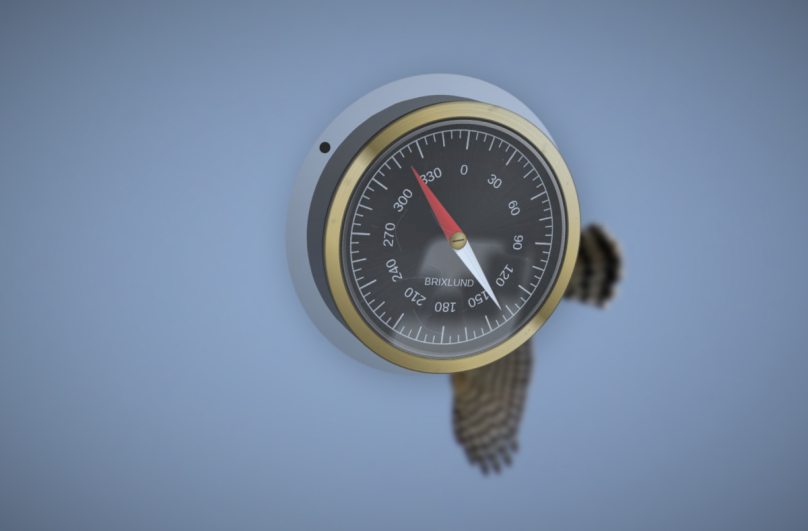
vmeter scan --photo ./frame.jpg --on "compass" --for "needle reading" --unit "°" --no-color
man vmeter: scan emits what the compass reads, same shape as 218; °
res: 320; °
